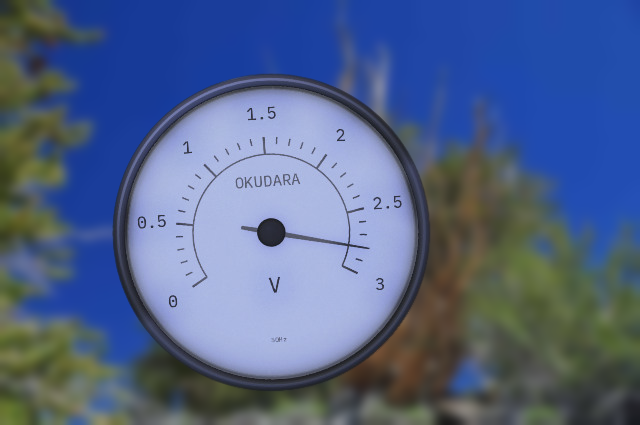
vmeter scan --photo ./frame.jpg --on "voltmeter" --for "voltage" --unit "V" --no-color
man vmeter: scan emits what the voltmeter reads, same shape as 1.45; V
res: 2.8; V
